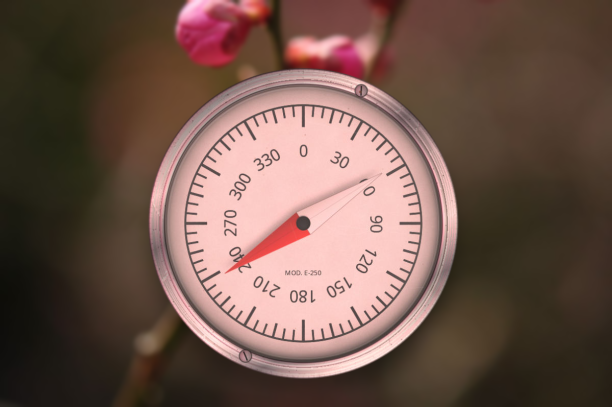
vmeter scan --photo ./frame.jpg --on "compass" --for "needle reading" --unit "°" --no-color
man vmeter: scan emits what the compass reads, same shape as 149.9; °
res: 237.5; °
